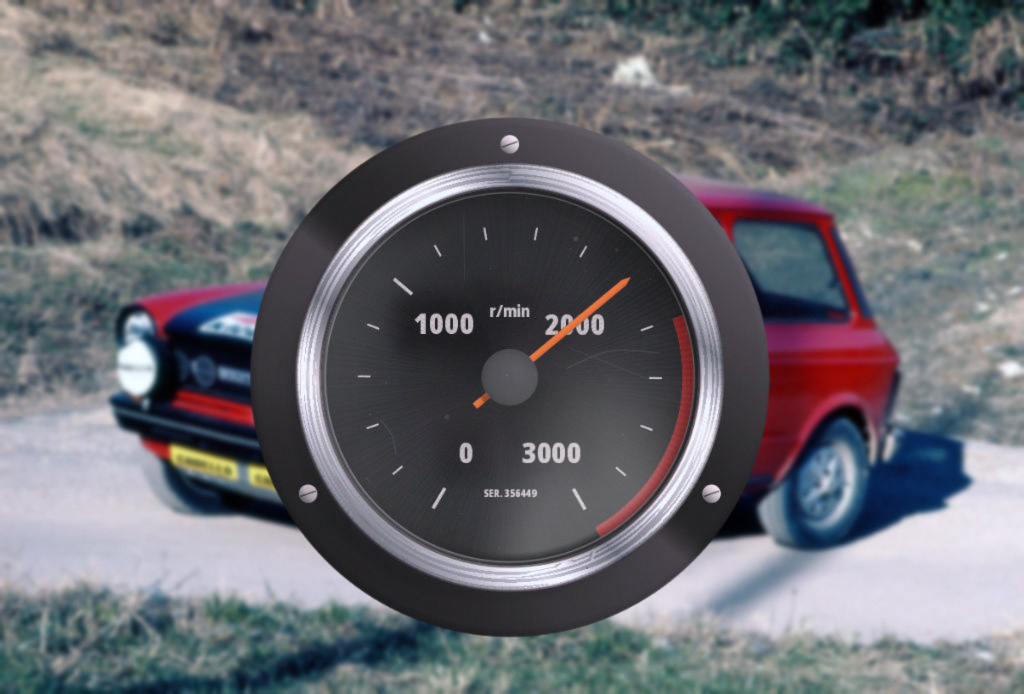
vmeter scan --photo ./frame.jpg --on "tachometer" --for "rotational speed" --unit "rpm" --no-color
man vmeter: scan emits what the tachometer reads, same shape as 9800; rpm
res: 2000; rpm
